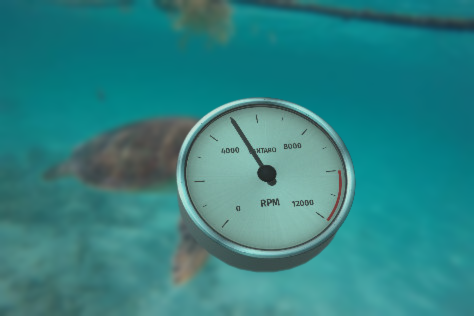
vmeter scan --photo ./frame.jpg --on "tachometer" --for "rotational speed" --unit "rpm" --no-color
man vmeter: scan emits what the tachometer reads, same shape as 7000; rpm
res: 5000; rpm
